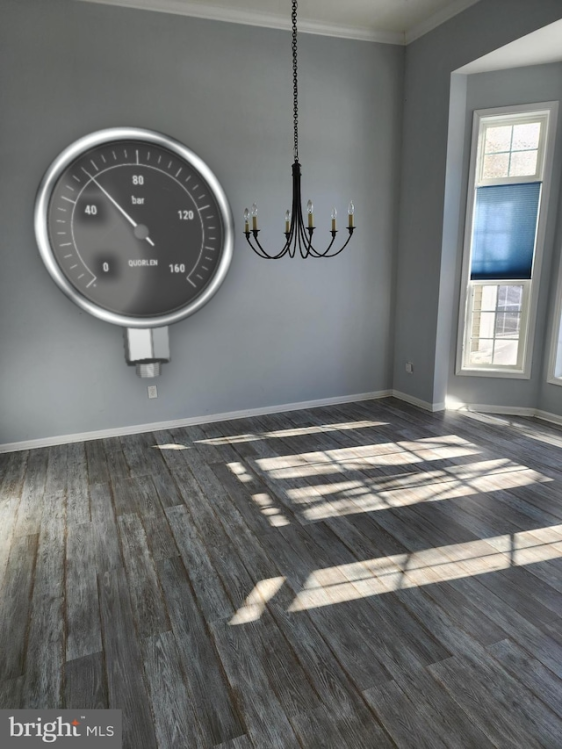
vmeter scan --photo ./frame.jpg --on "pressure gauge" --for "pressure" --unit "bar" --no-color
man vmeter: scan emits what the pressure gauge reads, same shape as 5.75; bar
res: 55; bar
